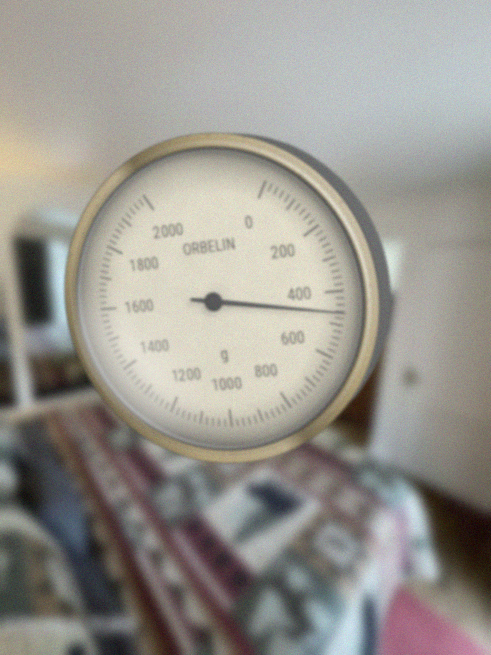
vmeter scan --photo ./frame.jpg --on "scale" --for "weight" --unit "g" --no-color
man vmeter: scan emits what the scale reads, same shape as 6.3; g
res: 460; g
